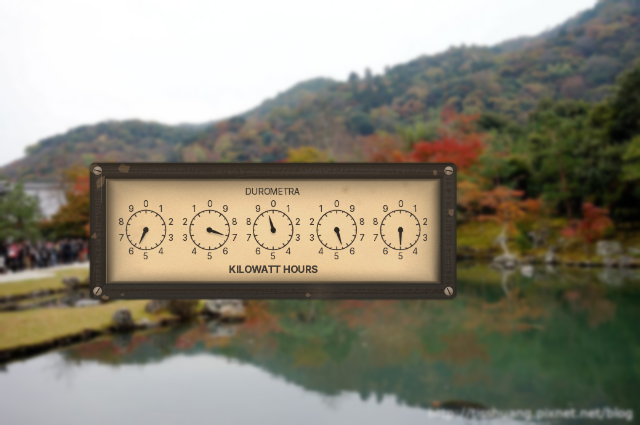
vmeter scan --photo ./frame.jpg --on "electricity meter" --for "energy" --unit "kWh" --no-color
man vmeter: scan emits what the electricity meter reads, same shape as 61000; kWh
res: 56955; kWh
